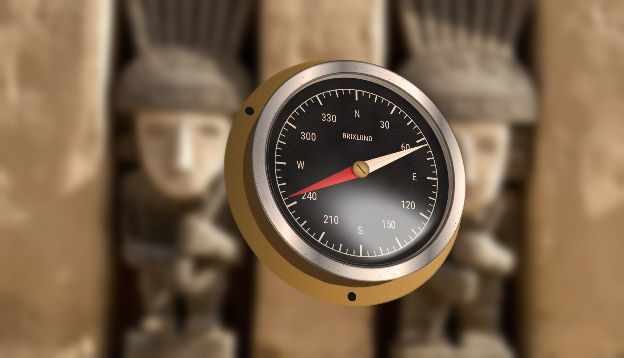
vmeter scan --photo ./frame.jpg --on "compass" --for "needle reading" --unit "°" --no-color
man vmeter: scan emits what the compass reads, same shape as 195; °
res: 245; °
